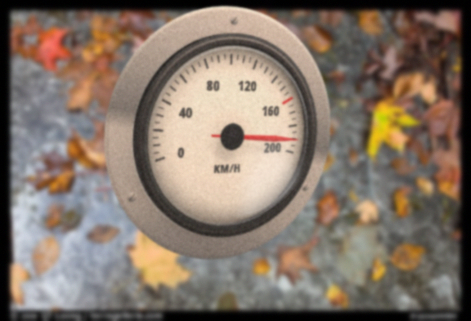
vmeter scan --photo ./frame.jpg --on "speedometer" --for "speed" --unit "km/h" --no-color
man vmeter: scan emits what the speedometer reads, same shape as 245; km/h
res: 190; km/h
